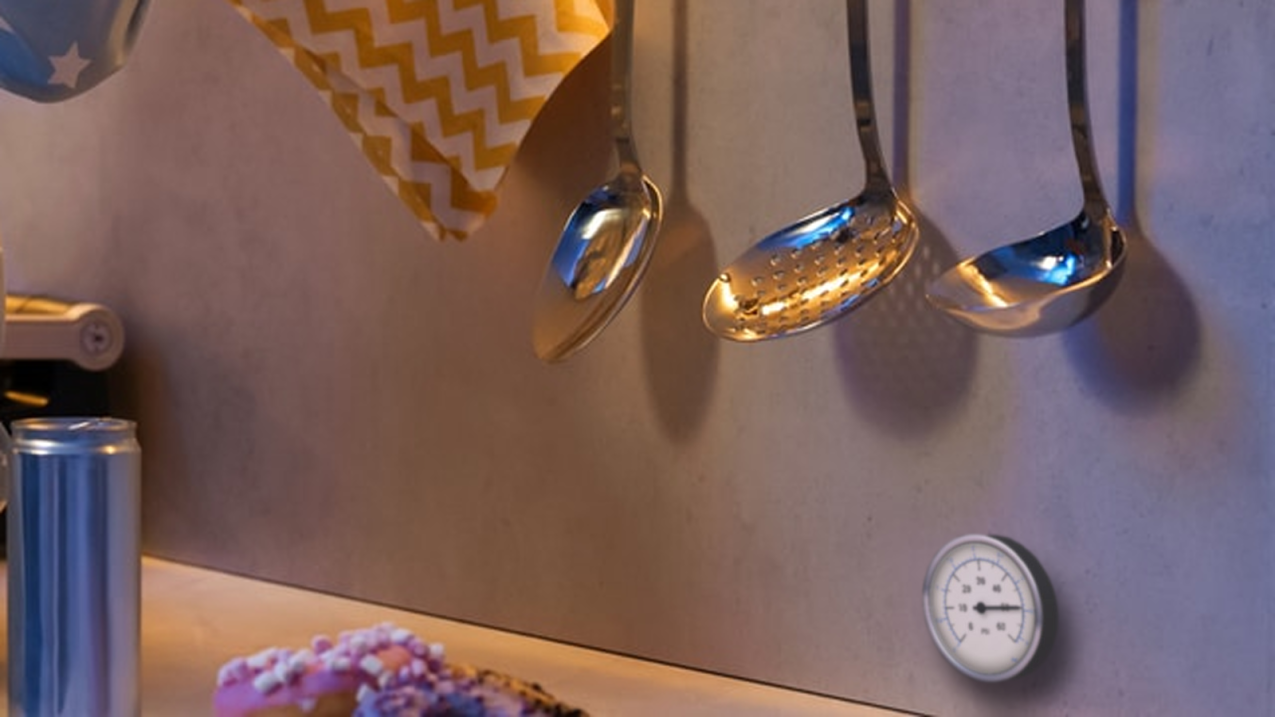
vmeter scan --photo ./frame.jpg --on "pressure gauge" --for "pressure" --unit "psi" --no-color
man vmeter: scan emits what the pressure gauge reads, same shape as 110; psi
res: 50; psi
